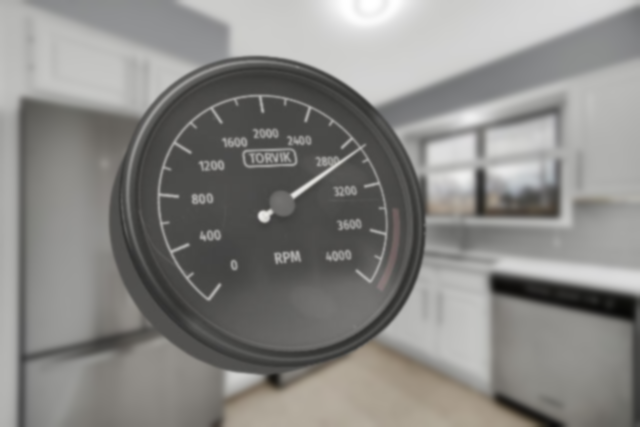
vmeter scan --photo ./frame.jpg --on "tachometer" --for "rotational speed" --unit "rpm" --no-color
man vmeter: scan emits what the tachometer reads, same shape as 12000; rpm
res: 2900; rpm
